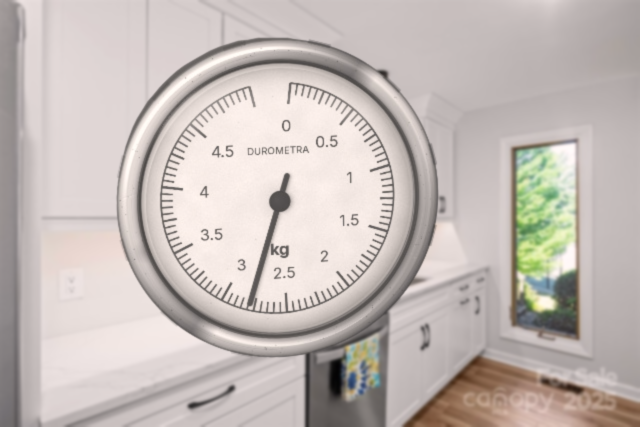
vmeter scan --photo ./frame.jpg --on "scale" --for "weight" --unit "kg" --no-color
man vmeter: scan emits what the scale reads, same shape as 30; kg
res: 2.8; kg
